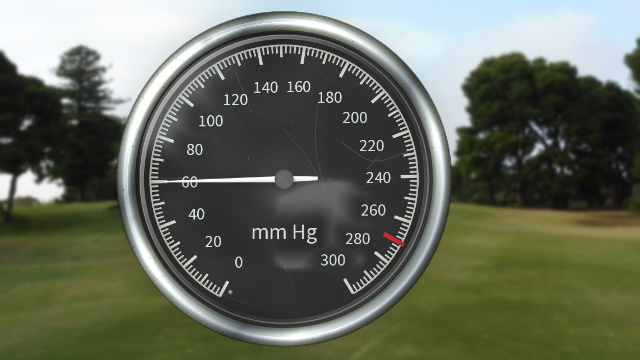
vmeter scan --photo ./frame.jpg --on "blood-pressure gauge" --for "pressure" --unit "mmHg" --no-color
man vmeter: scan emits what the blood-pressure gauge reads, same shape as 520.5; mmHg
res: 60; mmHg
